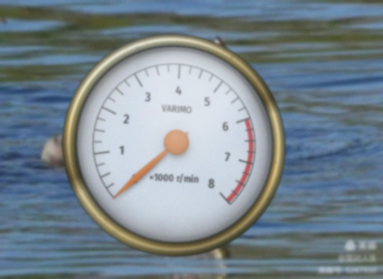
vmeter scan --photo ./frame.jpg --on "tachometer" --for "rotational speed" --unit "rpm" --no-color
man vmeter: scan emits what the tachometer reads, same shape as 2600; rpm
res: 0; rpm
